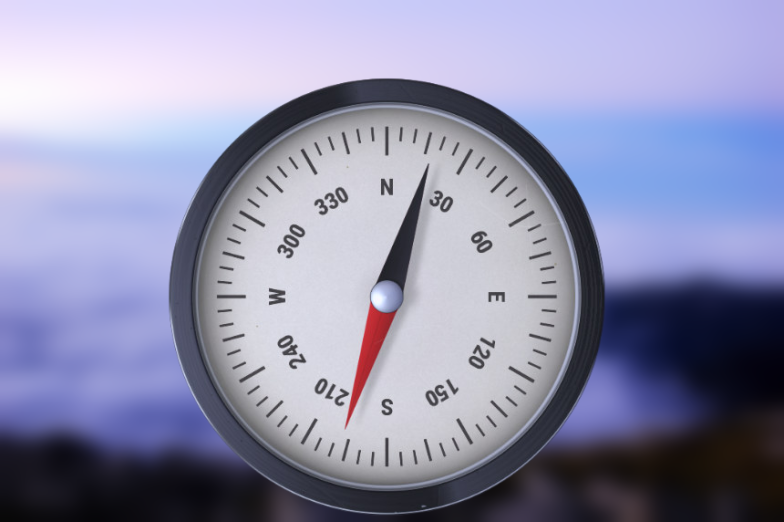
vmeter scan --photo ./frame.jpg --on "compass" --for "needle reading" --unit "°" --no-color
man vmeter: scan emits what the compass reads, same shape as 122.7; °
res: 197.5; °
